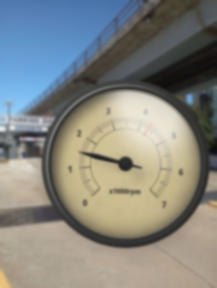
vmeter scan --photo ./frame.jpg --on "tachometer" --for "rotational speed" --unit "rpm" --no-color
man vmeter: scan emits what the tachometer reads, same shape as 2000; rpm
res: 1500; rpm
